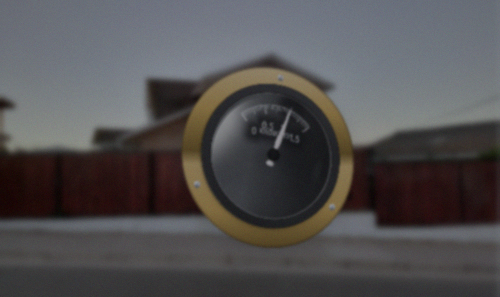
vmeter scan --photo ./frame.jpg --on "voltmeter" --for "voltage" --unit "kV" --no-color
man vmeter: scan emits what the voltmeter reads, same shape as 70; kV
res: 1; kV
